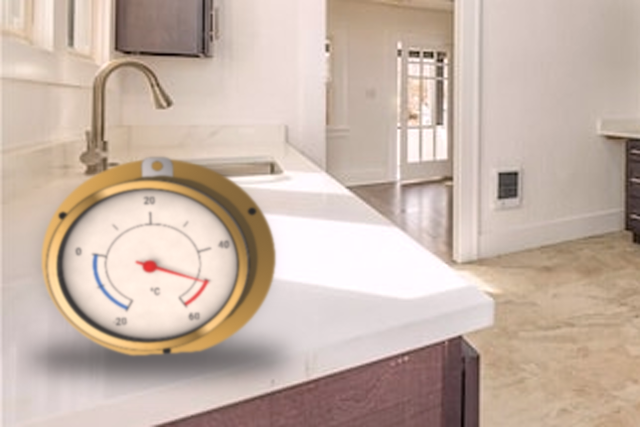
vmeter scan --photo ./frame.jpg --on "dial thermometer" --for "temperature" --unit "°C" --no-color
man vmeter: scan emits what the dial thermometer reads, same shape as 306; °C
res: 50; °C
